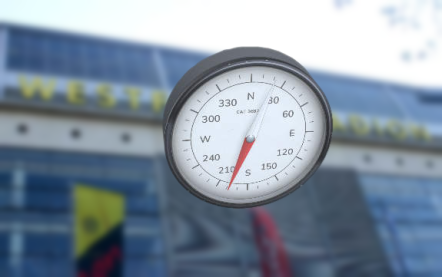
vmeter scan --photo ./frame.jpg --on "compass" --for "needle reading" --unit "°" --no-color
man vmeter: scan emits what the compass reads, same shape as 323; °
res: 200; °
